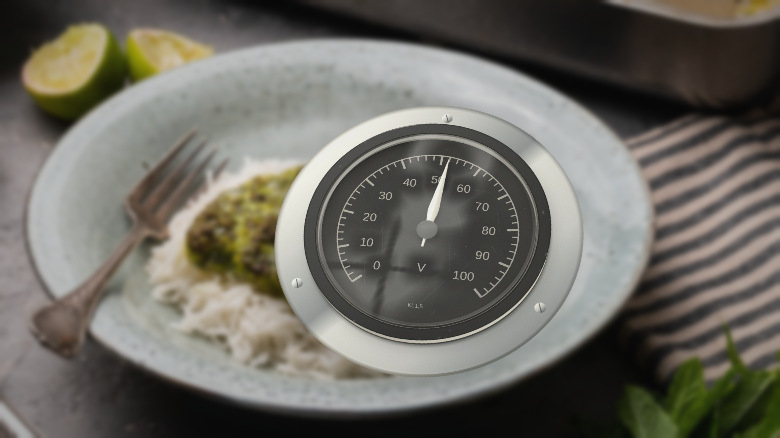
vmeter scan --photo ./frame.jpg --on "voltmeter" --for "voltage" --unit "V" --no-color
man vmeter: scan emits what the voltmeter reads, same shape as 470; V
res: 52; V
